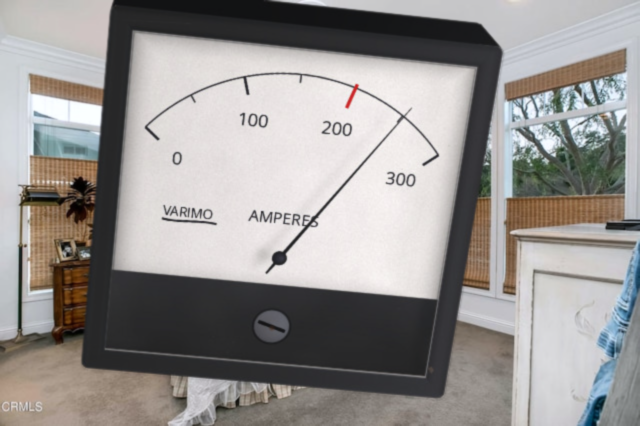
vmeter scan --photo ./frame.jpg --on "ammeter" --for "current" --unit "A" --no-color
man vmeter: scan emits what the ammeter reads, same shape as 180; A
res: 250; A
